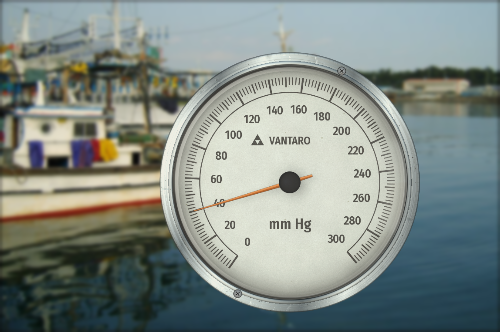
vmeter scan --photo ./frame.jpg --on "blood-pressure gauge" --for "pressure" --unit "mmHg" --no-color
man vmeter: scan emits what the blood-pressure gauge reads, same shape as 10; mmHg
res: 40; mmHg
